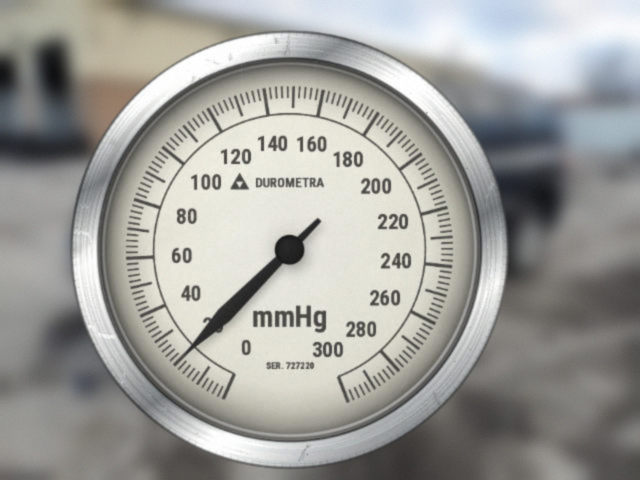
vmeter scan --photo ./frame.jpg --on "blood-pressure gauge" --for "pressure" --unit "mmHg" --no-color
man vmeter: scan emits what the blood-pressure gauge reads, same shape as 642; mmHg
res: 20; mmHg
